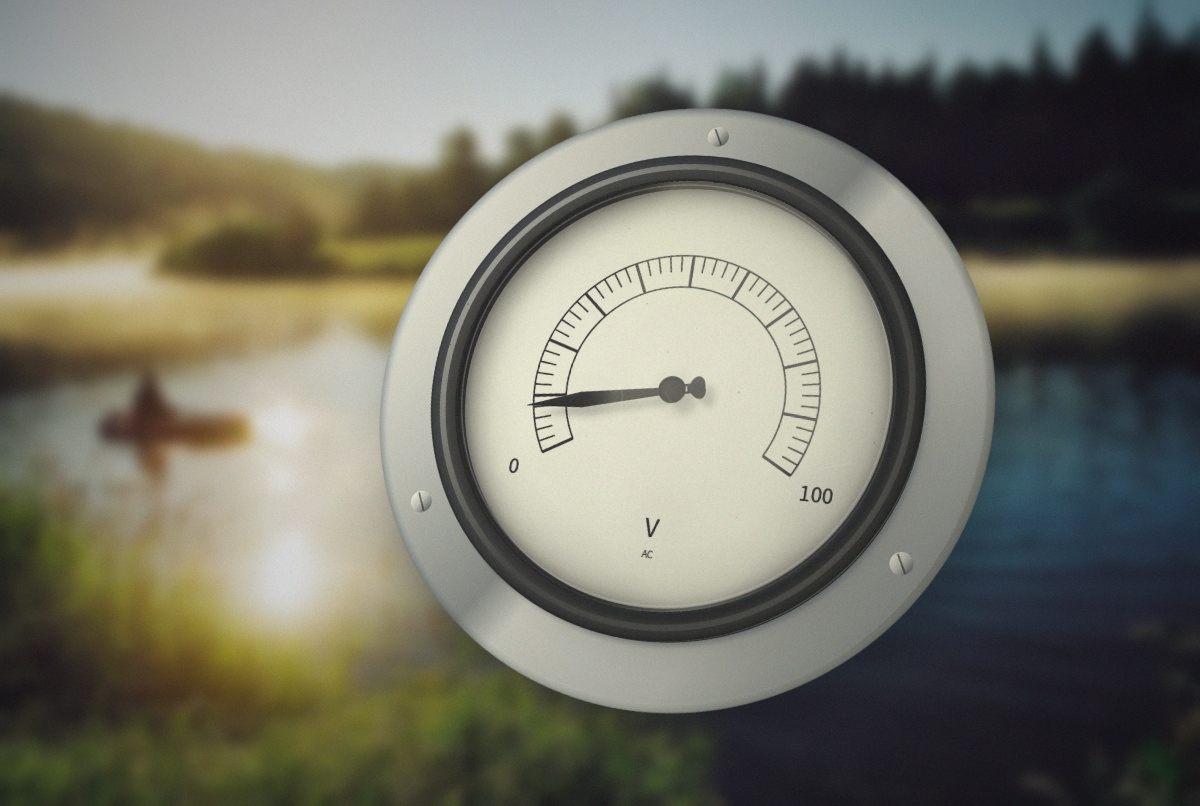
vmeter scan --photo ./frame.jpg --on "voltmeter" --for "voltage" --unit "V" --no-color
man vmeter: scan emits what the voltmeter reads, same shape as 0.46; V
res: 8; V
